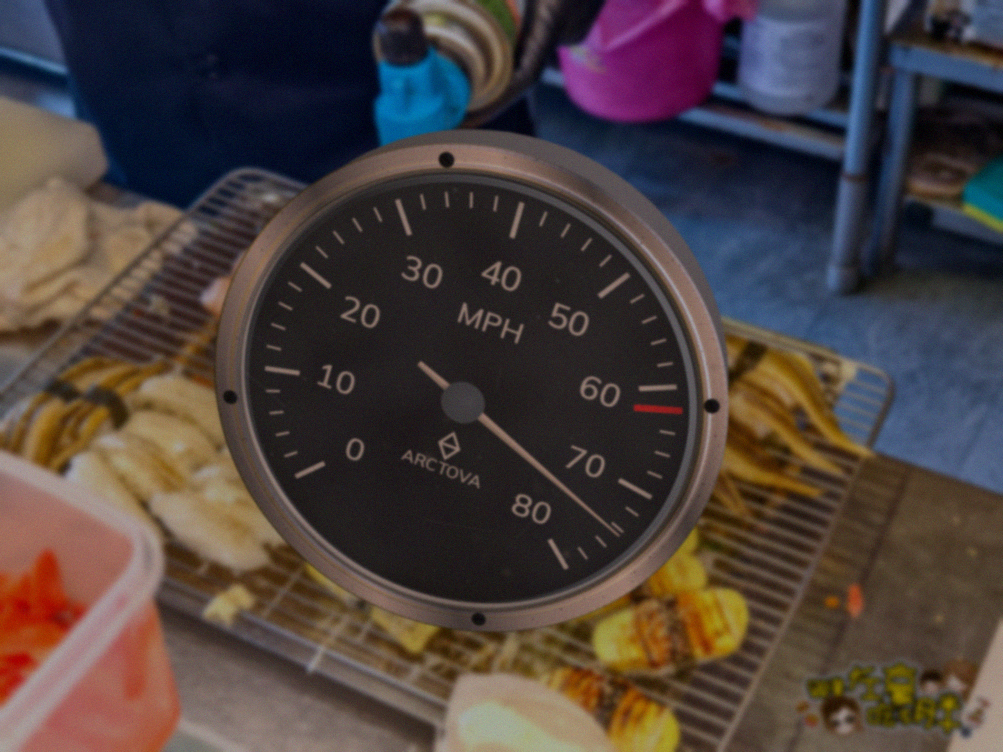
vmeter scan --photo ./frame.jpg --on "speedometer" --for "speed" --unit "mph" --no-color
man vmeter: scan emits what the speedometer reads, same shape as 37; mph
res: 74; mph
